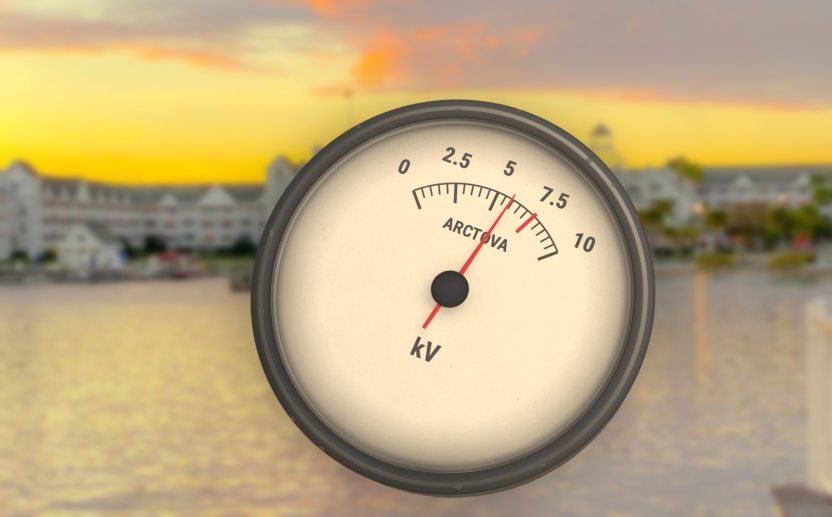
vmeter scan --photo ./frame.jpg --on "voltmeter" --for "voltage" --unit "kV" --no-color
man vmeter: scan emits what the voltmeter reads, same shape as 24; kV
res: 6; kV
